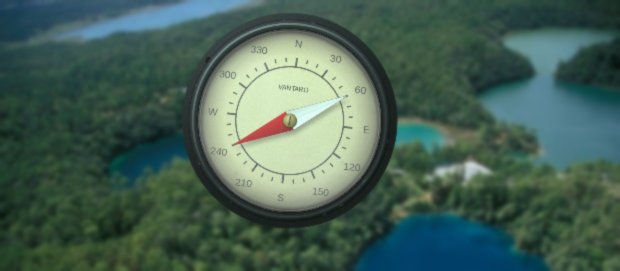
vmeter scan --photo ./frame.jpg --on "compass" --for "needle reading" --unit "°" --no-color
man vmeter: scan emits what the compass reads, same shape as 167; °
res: 240; °
